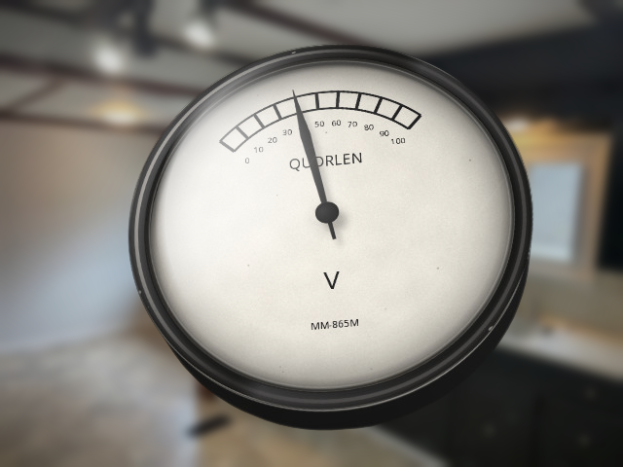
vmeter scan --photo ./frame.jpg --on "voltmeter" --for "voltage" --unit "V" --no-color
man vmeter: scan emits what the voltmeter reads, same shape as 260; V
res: 40; V
